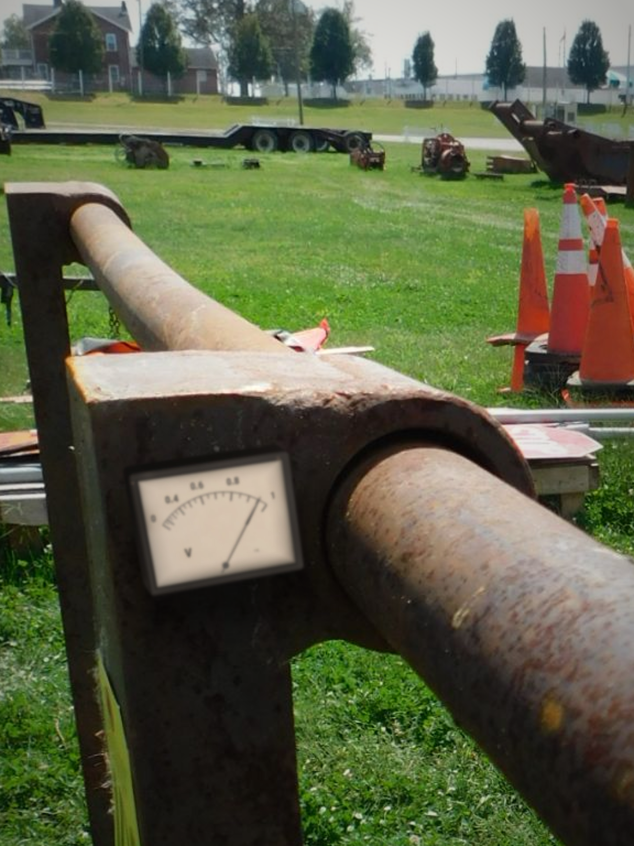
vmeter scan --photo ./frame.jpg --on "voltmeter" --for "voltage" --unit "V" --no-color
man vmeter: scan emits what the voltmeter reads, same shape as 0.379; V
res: 0.95; V
